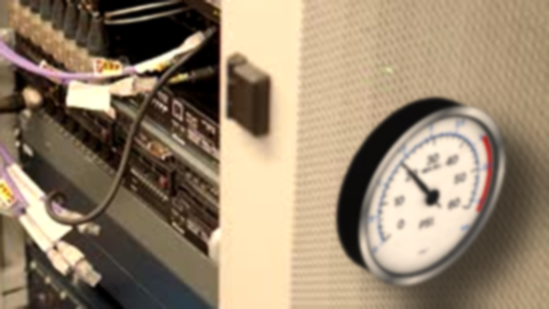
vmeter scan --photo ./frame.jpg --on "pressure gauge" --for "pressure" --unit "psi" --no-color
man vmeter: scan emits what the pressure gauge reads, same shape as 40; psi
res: 20; psi
